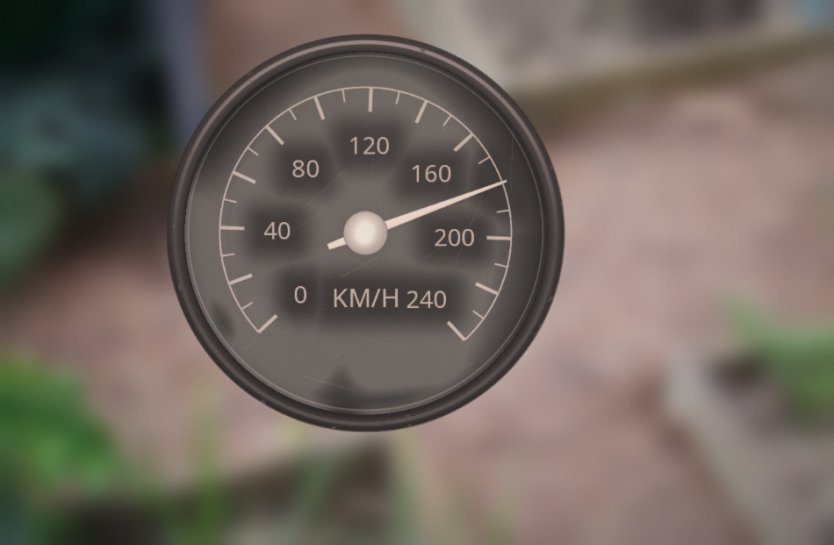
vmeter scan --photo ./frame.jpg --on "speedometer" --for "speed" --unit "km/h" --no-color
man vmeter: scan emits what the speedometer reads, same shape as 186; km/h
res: 180; km/h
